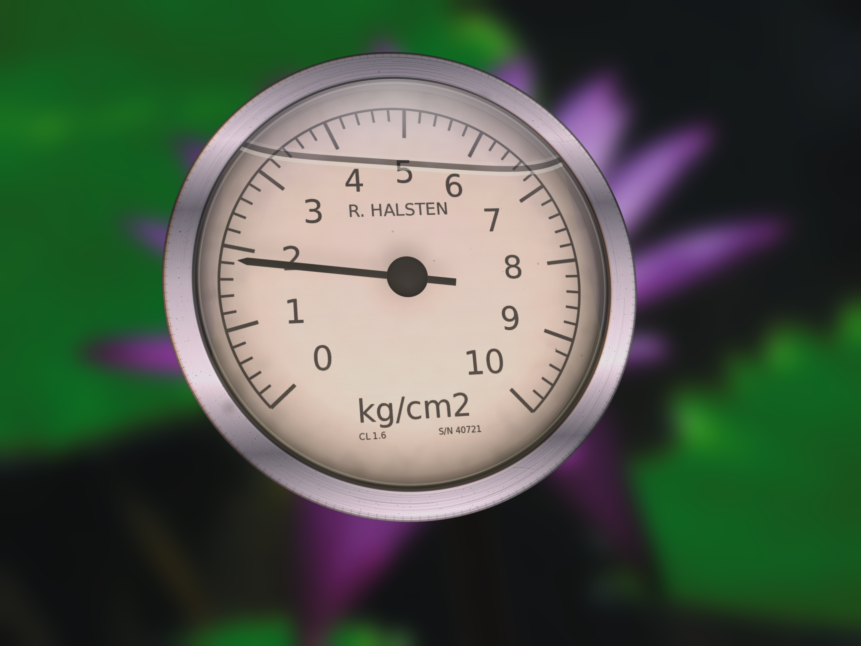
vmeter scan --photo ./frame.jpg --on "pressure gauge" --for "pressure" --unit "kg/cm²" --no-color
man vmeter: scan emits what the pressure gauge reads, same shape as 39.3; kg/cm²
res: 1.8; kg/cm²
